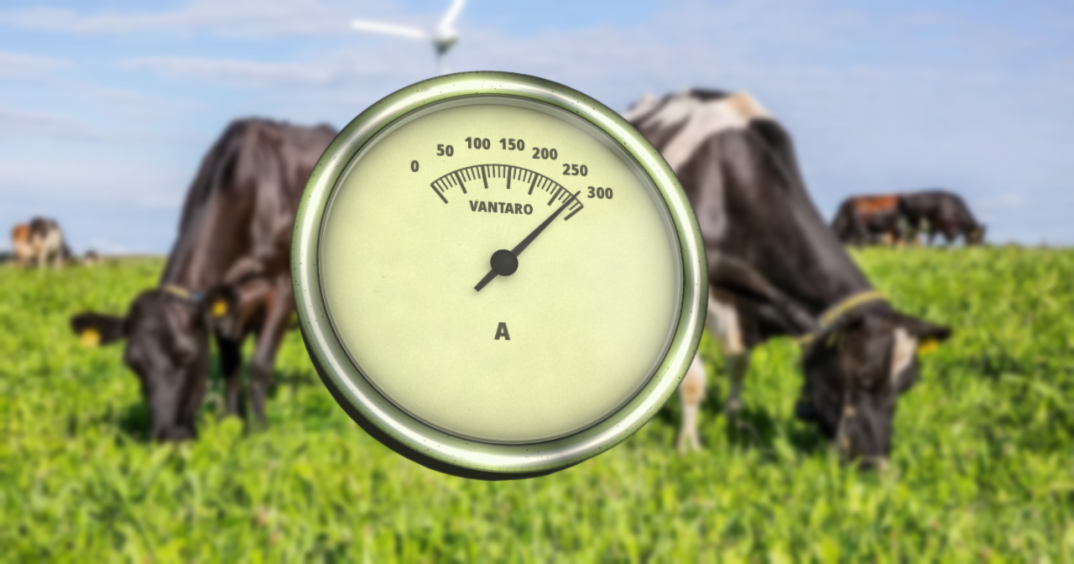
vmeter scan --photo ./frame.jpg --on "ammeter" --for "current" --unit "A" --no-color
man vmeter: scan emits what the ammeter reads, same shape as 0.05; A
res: 280; A
